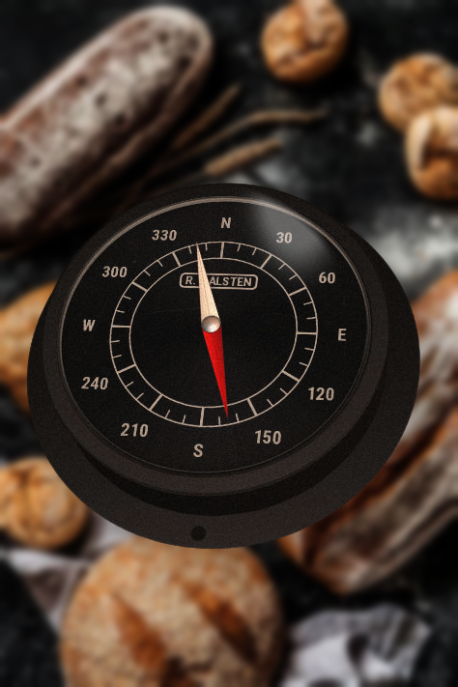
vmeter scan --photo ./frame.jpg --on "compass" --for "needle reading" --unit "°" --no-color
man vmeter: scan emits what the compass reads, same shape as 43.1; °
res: 165; °
